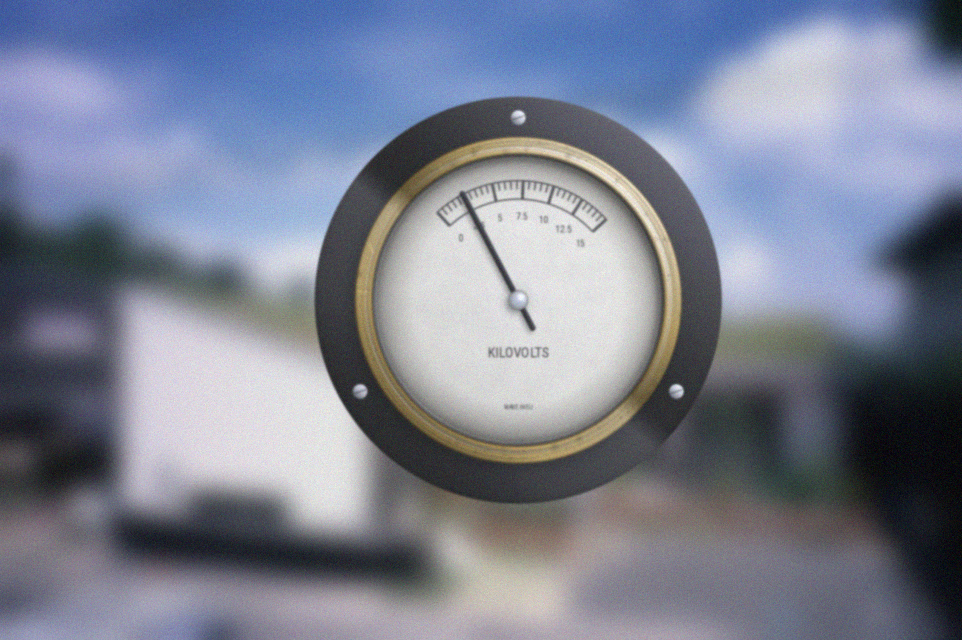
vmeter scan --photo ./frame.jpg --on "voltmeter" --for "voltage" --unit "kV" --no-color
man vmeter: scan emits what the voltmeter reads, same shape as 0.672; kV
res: 2.5; kV
